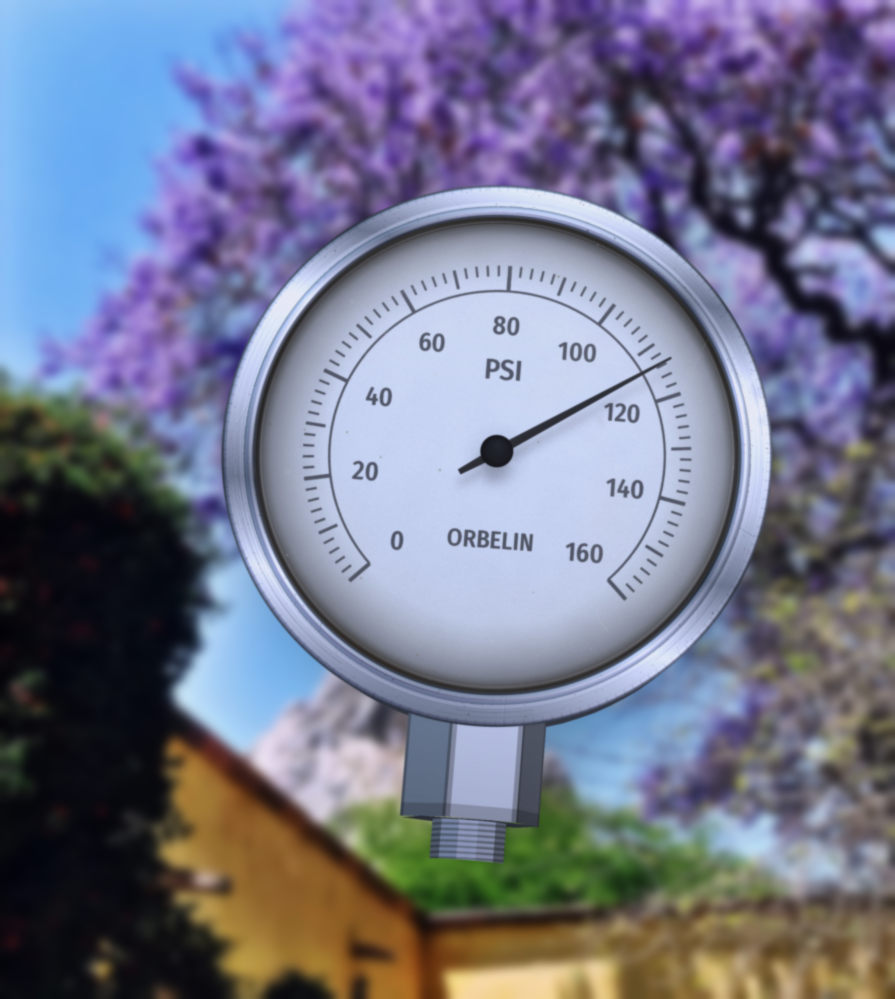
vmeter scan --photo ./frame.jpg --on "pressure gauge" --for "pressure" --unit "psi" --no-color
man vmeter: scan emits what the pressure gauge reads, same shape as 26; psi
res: 114; psi
